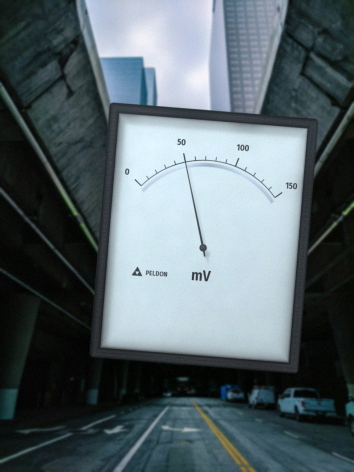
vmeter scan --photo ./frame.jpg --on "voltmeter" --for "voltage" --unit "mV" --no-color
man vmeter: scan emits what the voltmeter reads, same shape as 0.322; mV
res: 50; mV
